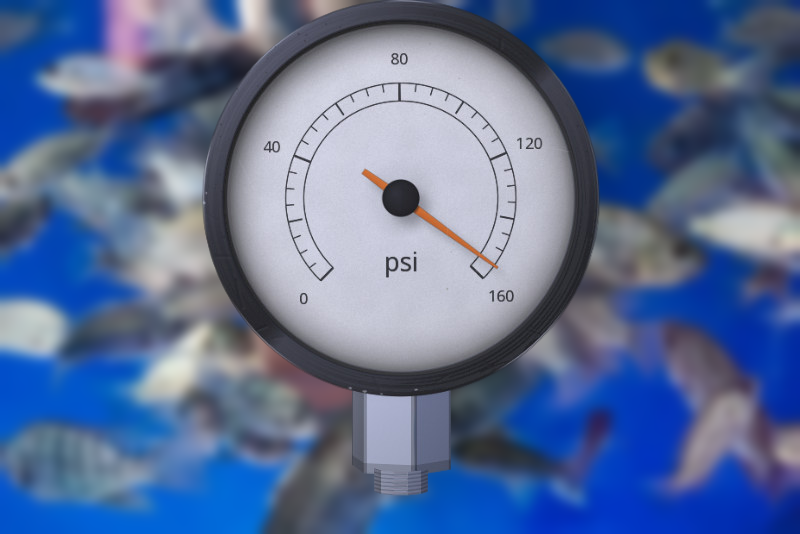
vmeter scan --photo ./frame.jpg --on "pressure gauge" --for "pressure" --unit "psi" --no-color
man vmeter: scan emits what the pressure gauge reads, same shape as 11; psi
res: 155; psi
